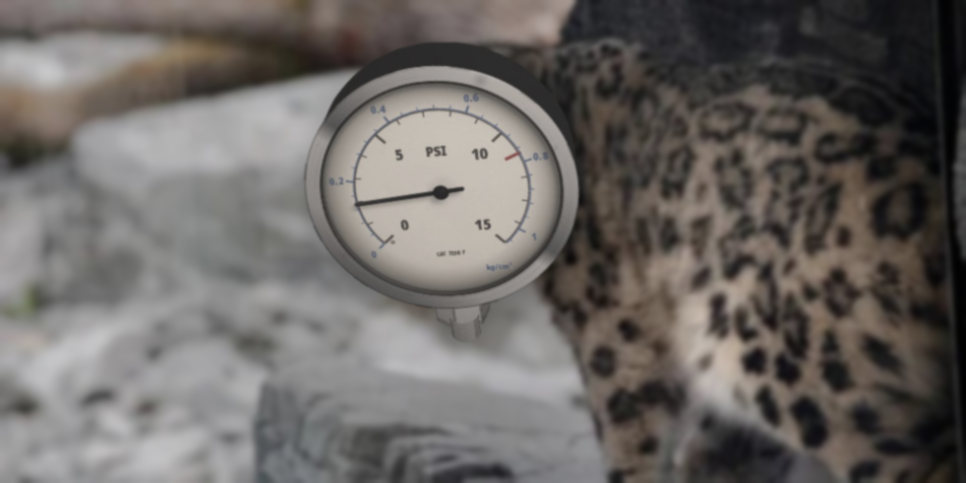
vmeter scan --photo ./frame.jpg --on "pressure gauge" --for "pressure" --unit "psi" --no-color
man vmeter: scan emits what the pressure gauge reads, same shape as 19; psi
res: 2; psi
